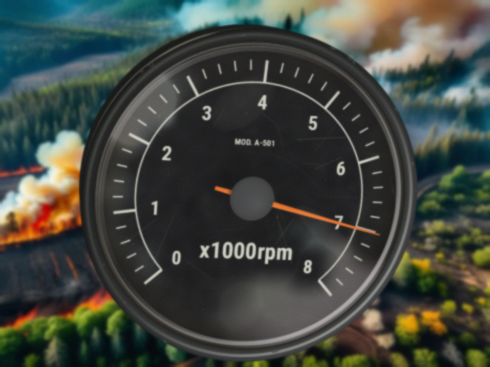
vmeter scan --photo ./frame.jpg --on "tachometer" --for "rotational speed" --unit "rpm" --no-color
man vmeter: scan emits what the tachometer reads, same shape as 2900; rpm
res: 7000; rpm
